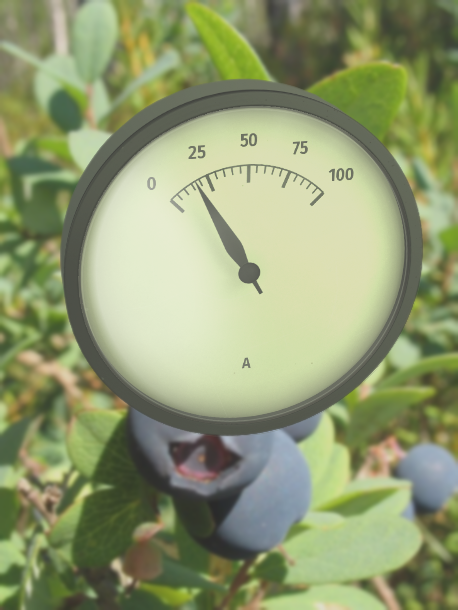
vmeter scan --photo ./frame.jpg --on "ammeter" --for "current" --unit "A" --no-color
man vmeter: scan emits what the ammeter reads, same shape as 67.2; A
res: 17.5; A
